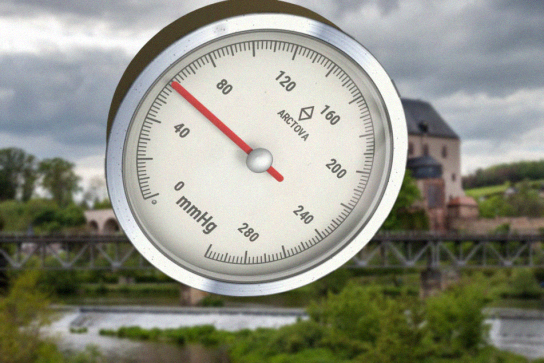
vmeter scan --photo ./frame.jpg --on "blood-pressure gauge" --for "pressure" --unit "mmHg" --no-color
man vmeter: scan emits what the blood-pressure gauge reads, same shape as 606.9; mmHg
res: 60; mmHg
